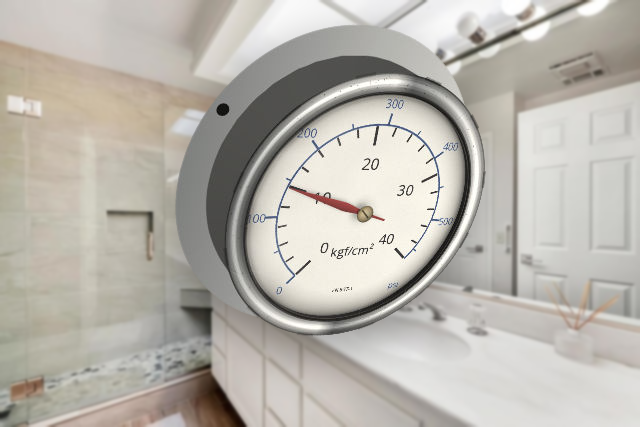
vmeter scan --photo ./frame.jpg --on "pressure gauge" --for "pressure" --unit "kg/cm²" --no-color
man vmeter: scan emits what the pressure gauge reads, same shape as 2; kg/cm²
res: 10; kg/cm²
